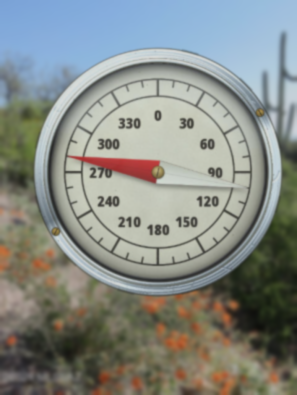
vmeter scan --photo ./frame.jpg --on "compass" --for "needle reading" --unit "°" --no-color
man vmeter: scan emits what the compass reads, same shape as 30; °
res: 280; °
